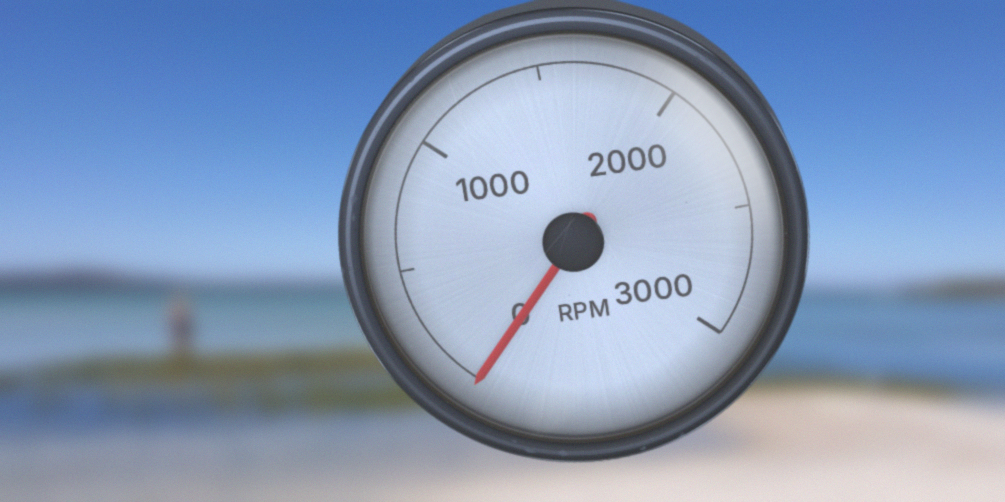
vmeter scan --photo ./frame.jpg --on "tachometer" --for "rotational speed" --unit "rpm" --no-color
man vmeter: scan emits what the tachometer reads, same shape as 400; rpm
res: 0; rpm
